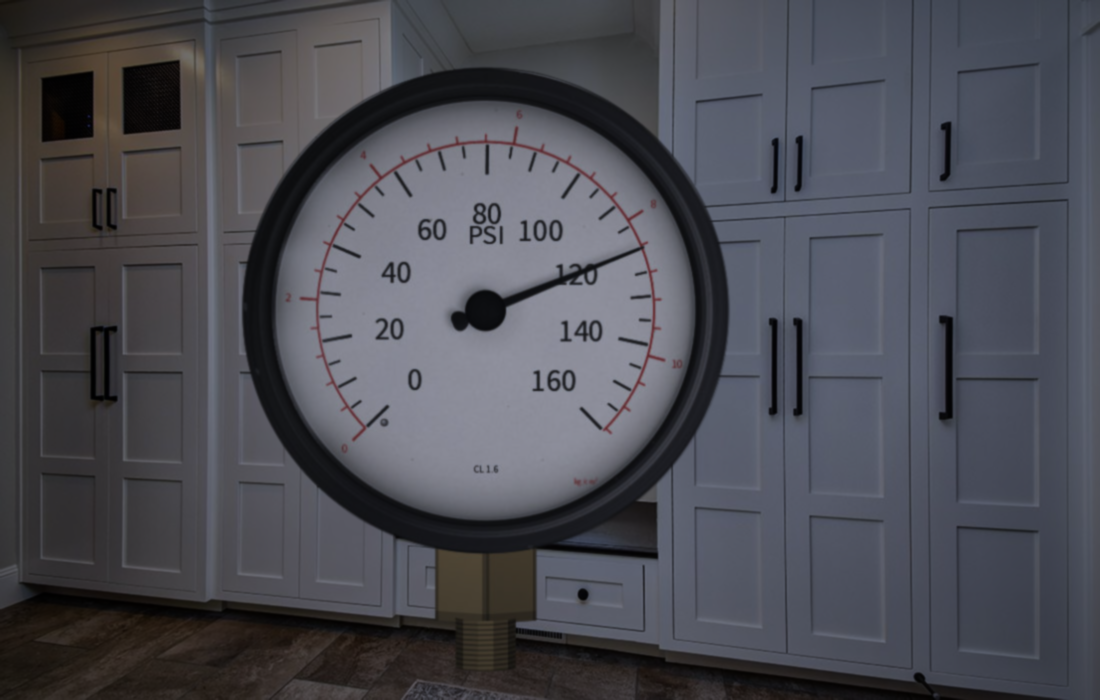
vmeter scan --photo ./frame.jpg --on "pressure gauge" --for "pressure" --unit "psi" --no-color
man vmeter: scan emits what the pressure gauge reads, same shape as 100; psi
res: 120; psi
